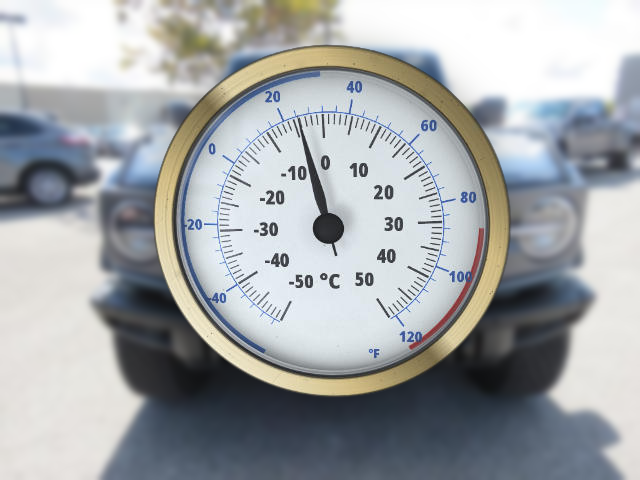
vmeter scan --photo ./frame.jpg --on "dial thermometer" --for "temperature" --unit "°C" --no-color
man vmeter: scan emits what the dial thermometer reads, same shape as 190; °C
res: -4; °C
